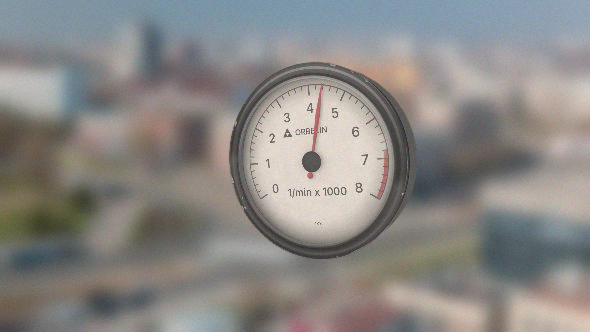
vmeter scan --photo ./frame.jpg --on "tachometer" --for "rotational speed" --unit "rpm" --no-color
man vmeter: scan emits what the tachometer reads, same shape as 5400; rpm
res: 4400; rpm
